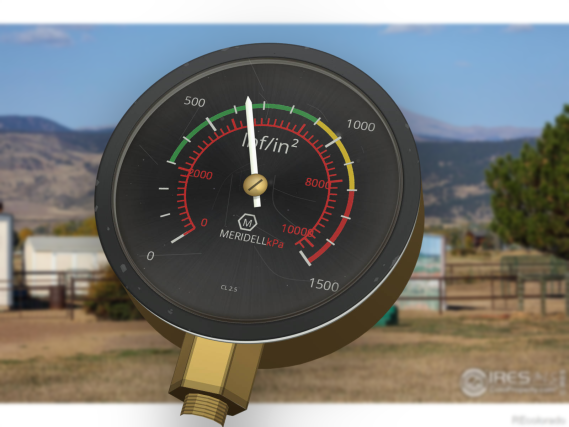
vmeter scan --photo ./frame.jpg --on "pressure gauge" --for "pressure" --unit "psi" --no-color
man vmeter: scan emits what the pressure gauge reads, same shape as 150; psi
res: 650; psi
